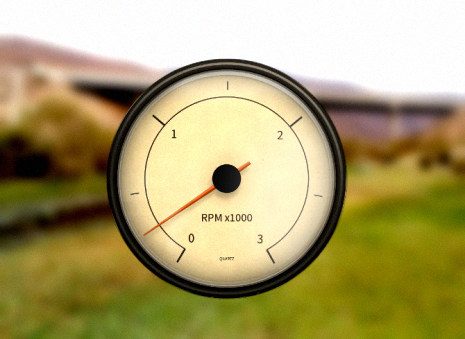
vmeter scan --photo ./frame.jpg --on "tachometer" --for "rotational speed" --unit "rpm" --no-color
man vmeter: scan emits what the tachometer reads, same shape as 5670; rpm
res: 250; rpm
